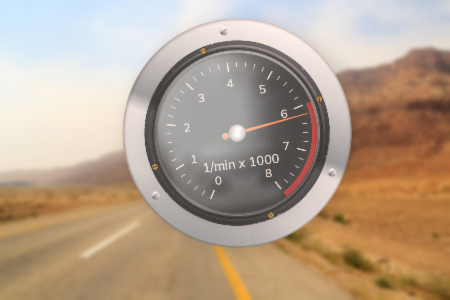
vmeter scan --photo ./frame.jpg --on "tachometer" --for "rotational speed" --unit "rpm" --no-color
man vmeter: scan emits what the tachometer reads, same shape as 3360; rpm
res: 6200; rpm
